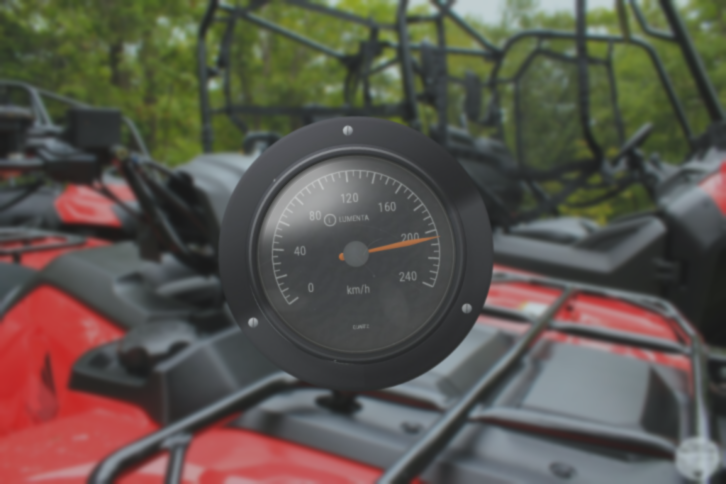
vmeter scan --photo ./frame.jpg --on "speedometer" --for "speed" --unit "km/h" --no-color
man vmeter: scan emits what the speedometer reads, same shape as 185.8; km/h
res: 205; km/h
